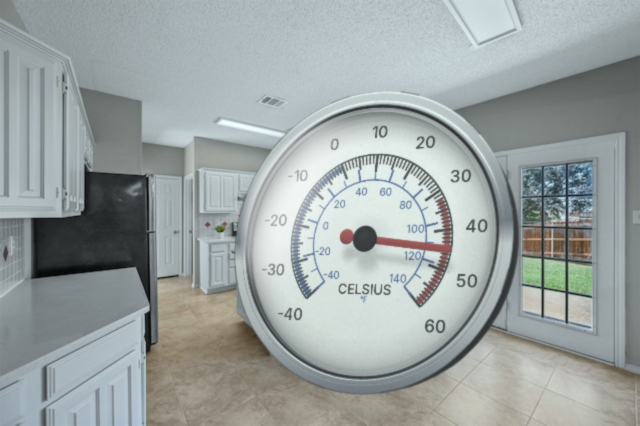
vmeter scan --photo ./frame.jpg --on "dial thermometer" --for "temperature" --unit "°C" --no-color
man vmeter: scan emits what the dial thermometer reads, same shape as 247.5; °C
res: 45; °C
